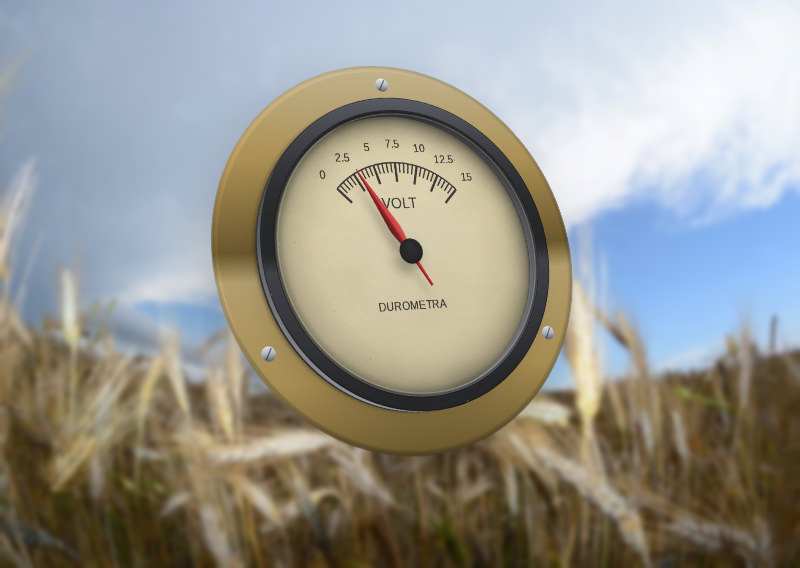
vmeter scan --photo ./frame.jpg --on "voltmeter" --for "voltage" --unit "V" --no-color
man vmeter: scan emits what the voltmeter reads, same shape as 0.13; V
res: 2.5; V
